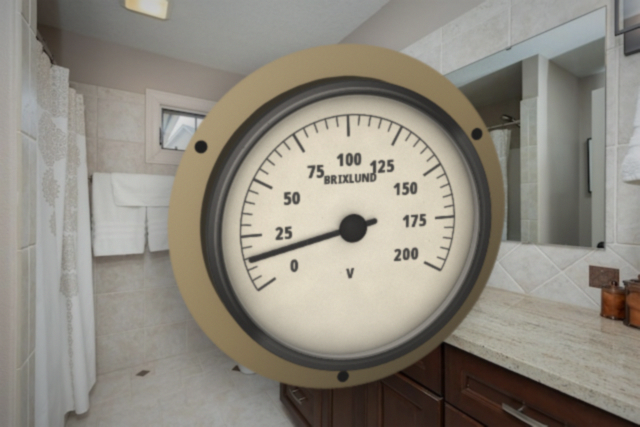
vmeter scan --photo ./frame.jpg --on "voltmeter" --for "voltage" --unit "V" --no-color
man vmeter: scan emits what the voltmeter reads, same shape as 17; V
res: 15; V
